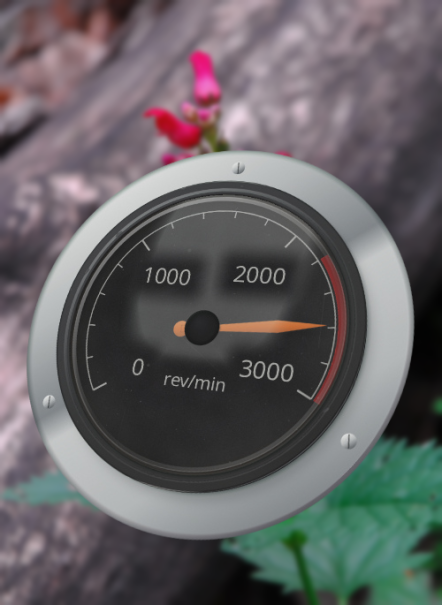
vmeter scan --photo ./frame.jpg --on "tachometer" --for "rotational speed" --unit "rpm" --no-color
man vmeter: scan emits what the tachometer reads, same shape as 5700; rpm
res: 2600; rpm
